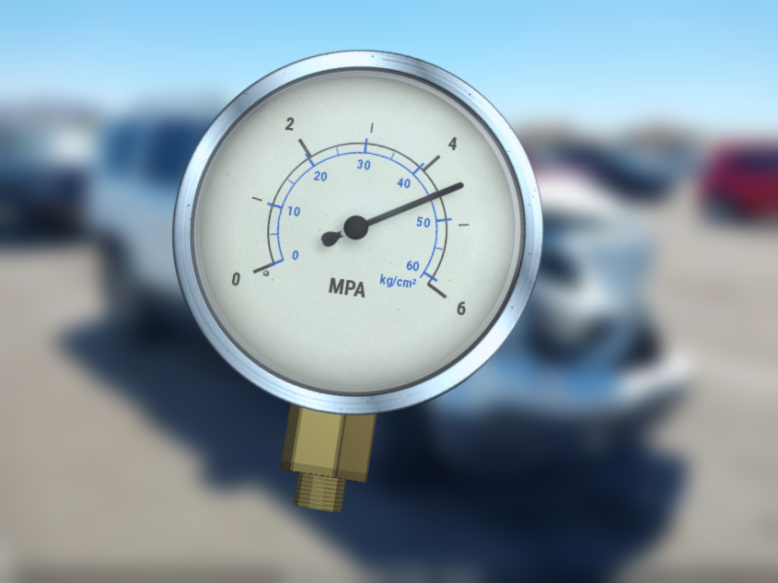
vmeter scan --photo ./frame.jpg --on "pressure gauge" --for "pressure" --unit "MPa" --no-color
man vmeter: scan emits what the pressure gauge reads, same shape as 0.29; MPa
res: 4.5; MPa
